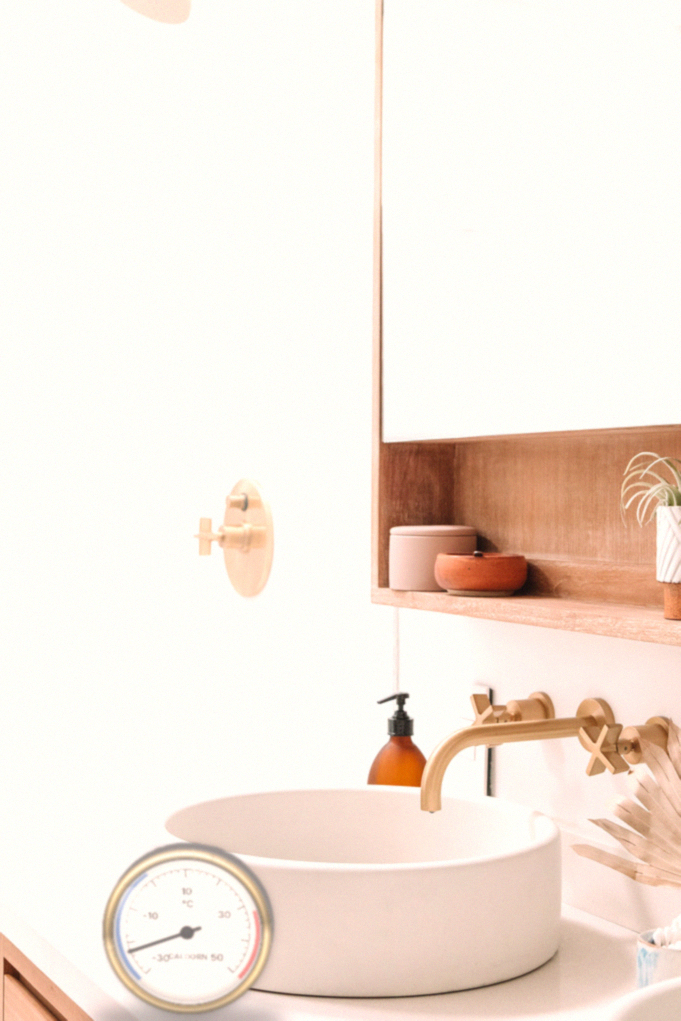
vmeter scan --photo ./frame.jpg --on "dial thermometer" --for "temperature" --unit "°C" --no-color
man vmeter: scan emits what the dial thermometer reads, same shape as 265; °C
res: -22; °C
